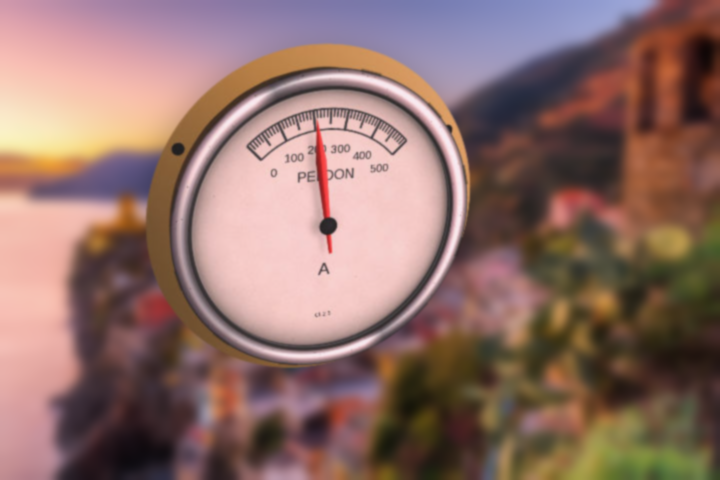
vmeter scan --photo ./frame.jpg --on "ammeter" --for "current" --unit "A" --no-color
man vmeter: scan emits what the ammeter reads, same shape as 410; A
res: 200; A
